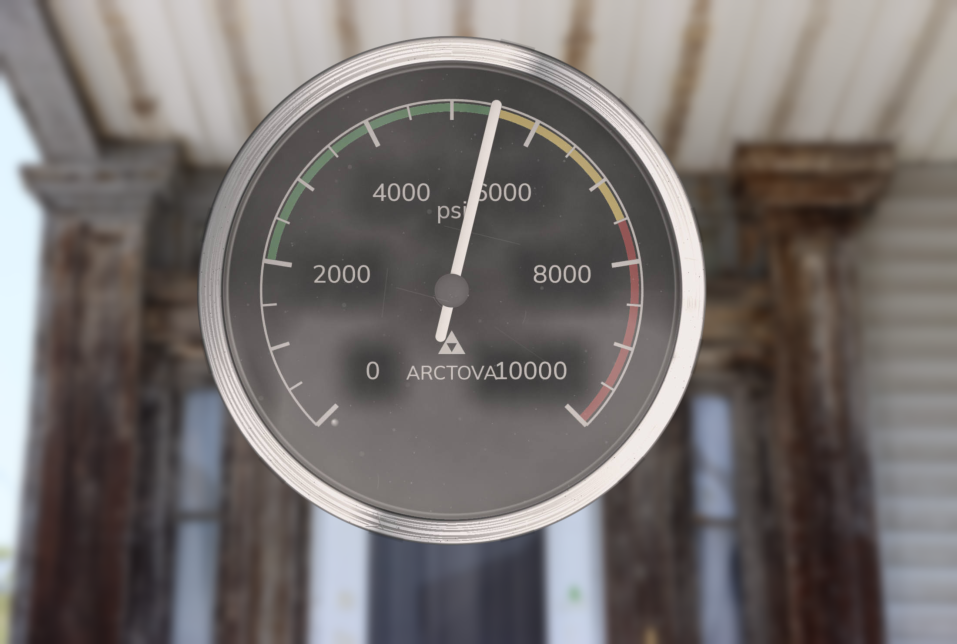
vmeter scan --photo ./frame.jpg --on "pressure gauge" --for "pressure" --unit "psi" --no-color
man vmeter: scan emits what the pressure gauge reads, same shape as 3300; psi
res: 5500; psi
